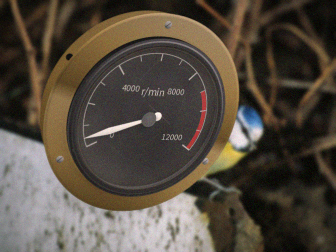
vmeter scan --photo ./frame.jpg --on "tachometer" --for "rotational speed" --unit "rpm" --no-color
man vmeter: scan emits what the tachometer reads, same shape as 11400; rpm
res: 500; rpm
